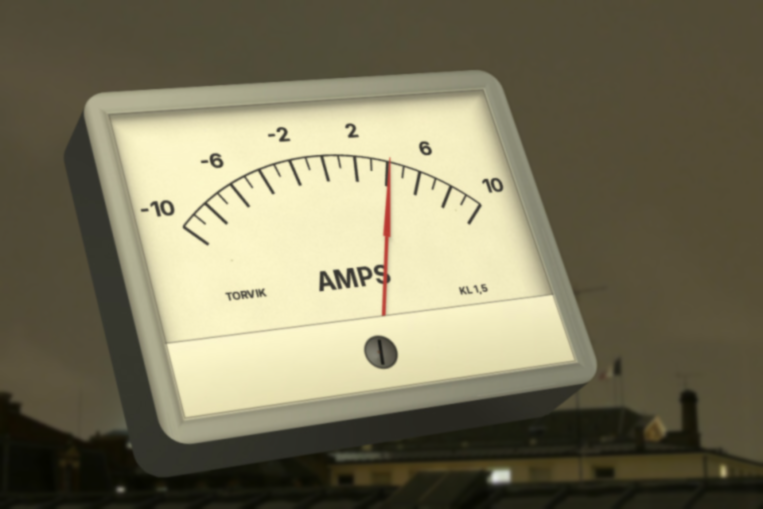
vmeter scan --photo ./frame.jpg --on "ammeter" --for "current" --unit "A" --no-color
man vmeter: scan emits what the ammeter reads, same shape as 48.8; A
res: 4; A
